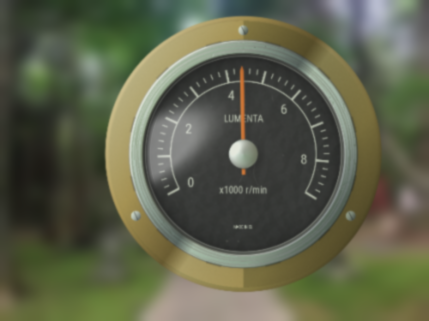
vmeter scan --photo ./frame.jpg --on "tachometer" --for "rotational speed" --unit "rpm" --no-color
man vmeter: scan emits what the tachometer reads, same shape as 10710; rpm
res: 4400; rpm
